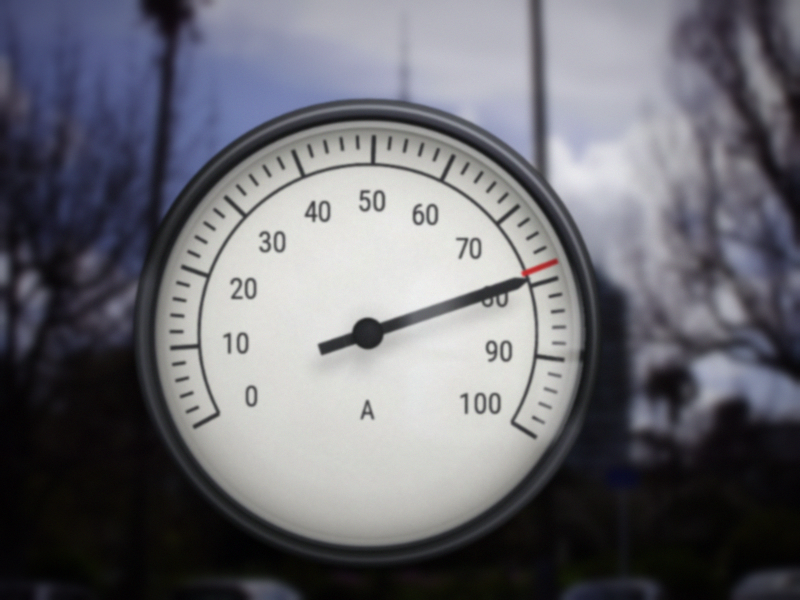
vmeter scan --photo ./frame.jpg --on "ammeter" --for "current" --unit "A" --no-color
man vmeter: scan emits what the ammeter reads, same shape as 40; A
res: 79; A
